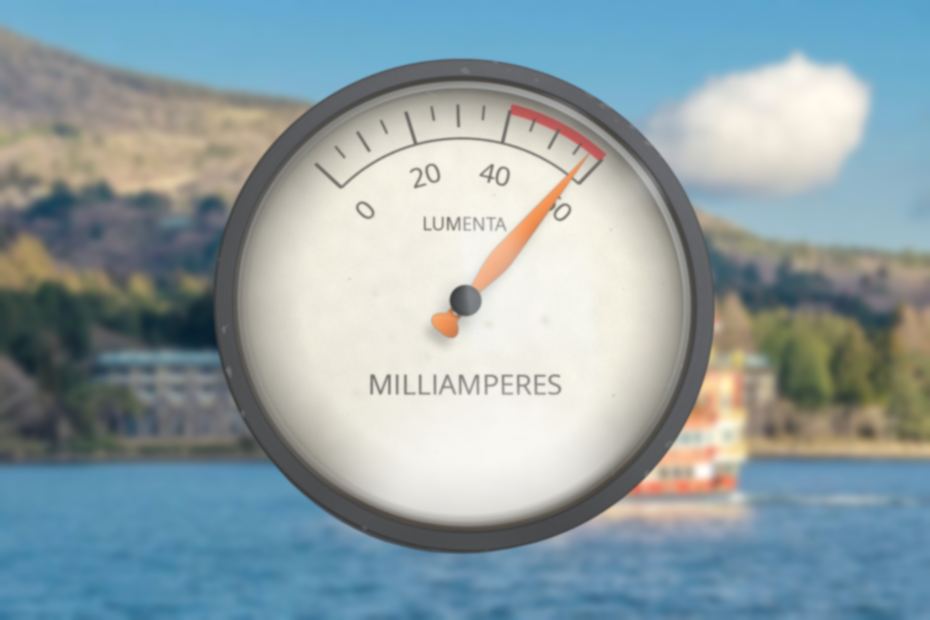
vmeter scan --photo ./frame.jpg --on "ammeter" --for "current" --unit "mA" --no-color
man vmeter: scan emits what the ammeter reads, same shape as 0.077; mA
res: 57.5; mA
